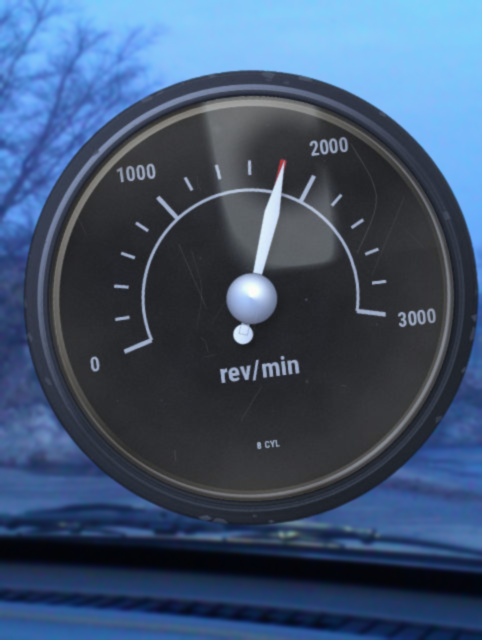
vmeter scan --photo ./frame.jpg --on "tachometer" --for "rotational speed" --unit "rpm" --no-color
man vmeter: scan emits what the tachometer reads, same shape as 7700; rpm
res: 1800; rpm
